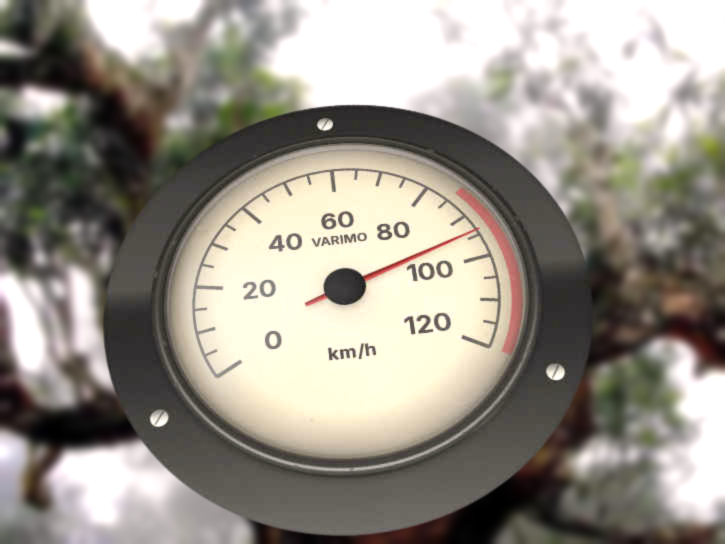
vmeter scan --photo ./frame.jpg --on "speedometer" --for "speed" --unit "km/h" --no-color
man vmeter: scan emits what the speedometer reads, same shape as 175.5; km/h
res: 95; km/h
